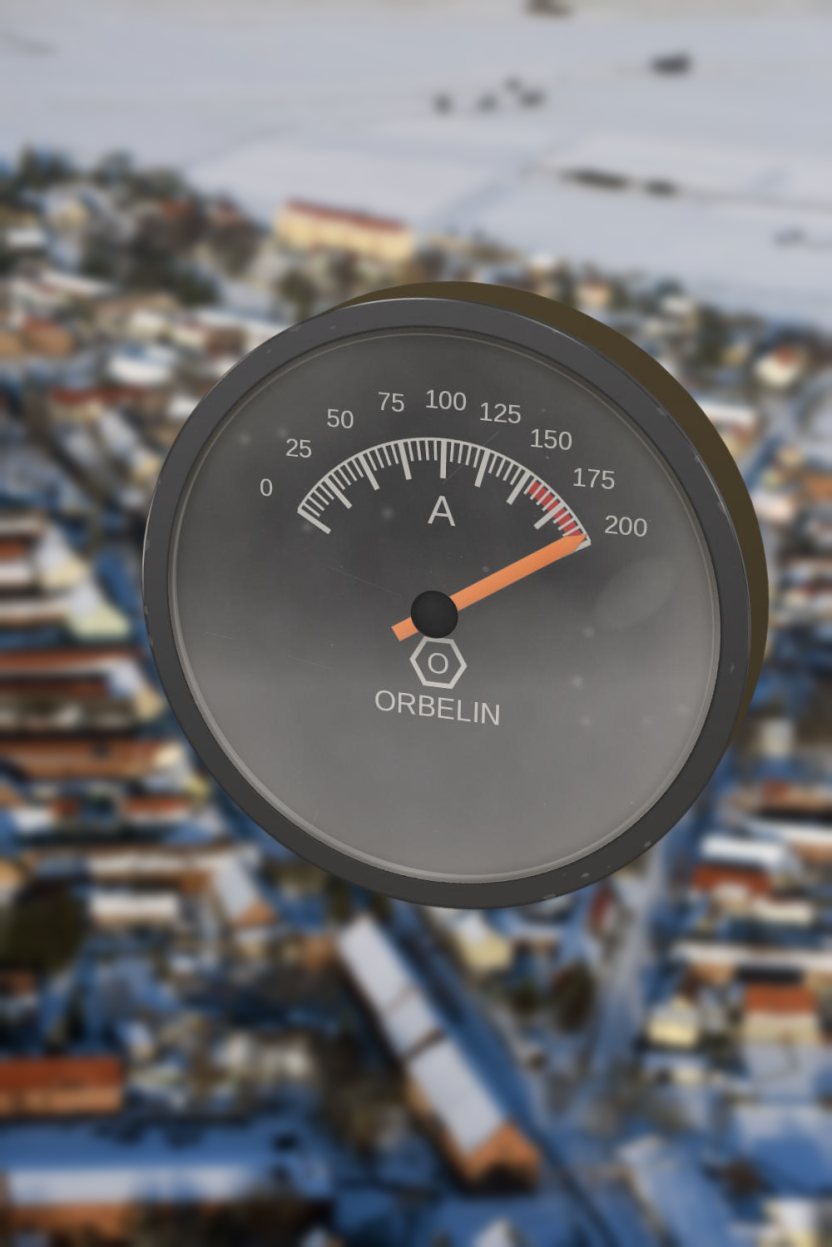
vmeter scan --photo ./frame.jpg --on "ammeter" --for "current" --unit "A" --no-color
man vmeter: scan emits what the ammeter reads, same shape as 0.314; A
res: 195; A
